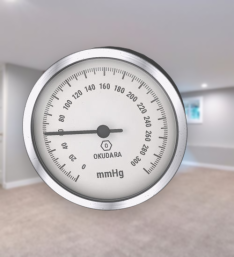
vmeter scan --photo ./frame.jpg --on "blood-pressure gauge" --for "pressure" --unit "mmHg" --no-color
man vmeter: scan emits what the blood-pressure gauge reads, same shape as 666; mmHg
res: 60; mmHg
